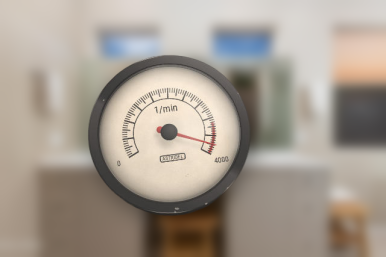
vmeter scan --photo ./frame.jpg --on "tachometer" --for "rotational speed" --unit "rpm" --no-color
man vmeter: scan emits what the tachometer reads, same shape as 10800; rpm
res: 3800; rpm
